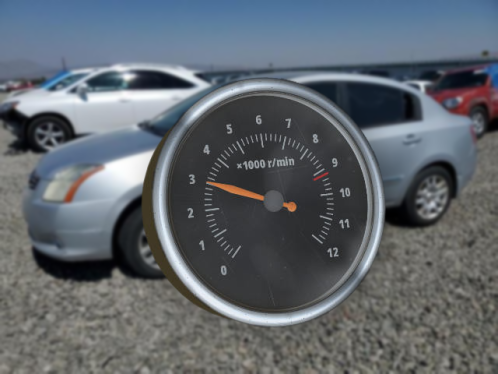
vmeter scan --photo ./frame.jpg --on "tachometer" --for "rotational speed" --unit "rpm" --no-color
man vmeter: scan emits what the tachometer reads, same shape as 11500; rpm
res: 3000; rpm
